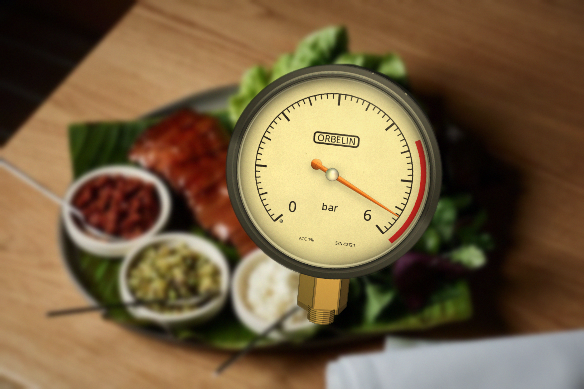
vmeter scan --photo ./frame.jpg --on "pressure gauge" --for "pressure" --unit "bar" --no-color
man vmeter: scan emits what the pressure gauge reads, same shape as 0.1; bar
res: 5.6; bar
